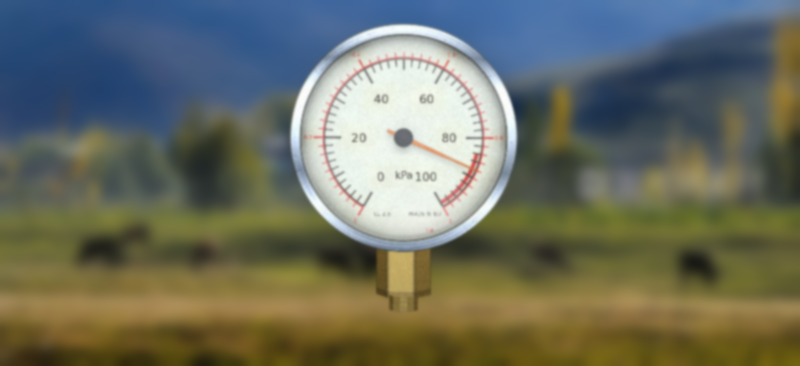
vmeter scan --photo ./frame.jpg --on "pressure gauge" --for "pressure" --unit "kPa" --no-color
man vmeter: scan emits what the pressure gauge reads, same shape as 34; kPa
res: 88; kPa
